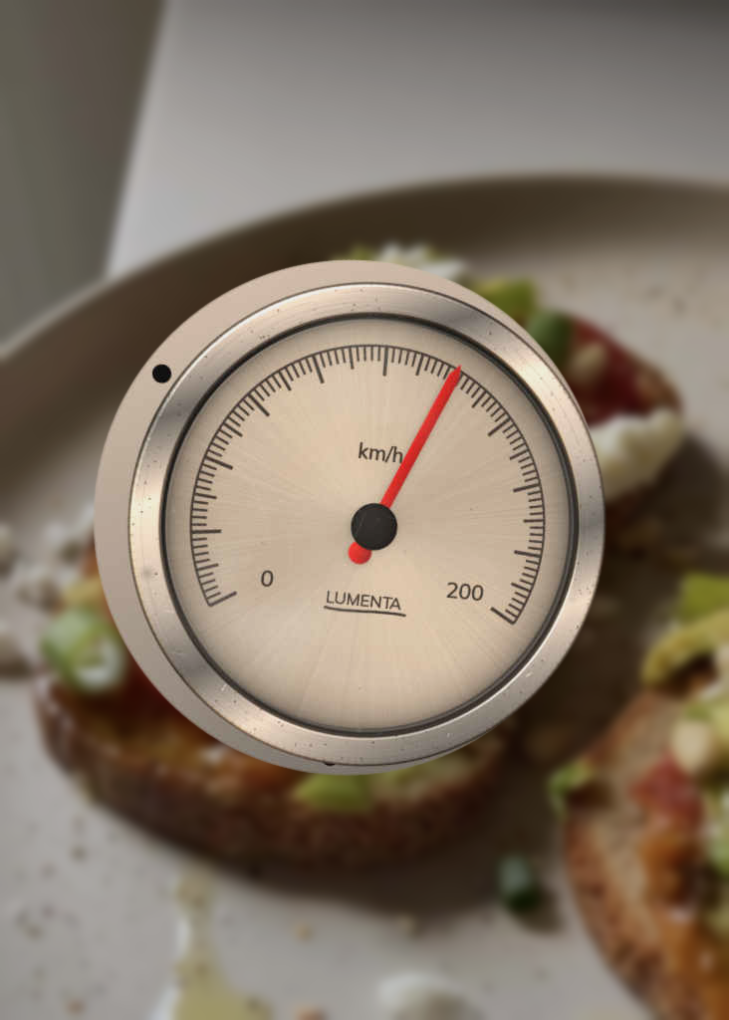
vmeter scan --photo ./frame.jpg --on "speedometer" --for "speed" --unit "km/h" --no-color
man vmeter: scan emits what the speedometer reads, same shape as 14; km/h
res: 120; km/h
